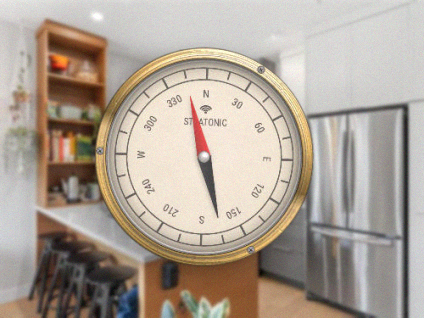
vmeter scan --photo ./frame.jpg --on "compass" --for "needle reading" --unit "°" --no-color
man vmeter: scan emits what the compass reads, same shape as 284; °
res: 345; °
